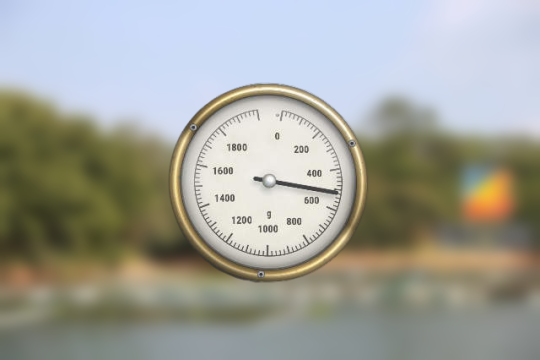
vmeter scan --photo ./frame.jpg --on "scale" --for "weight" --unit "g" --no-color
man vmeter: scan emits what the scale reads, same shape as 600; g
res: 520; g
